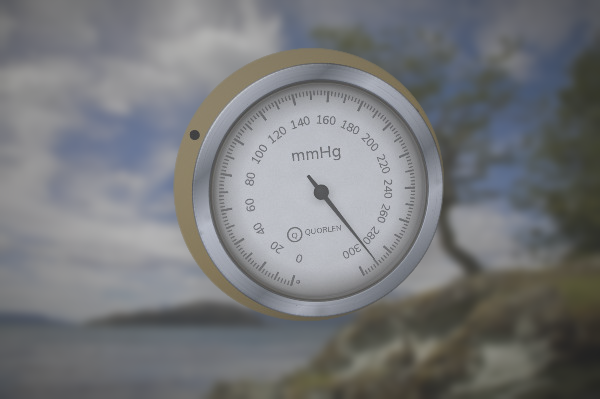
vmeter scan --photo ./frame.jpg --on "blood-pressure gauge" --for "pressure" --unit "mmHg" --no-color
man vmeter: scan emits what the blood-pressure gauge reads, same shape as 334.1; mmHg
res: 290; mmHg
